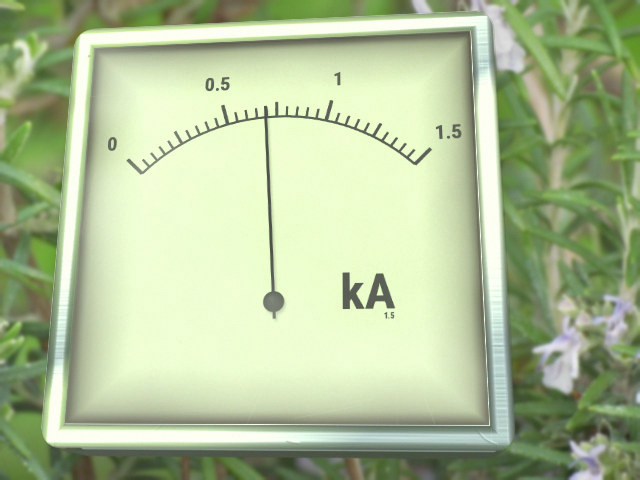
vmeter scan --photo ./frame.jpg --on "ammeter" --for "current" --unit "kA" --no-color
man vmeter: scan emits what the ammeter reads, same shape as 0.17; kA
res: 0.7; kA
